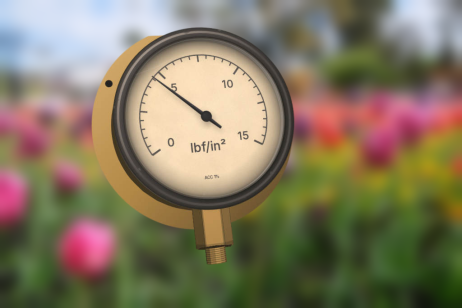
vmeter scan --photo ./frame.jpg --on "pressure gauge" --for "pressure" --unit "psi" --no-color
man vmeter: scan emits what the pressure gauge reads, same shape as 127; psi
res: 4.5; psi
